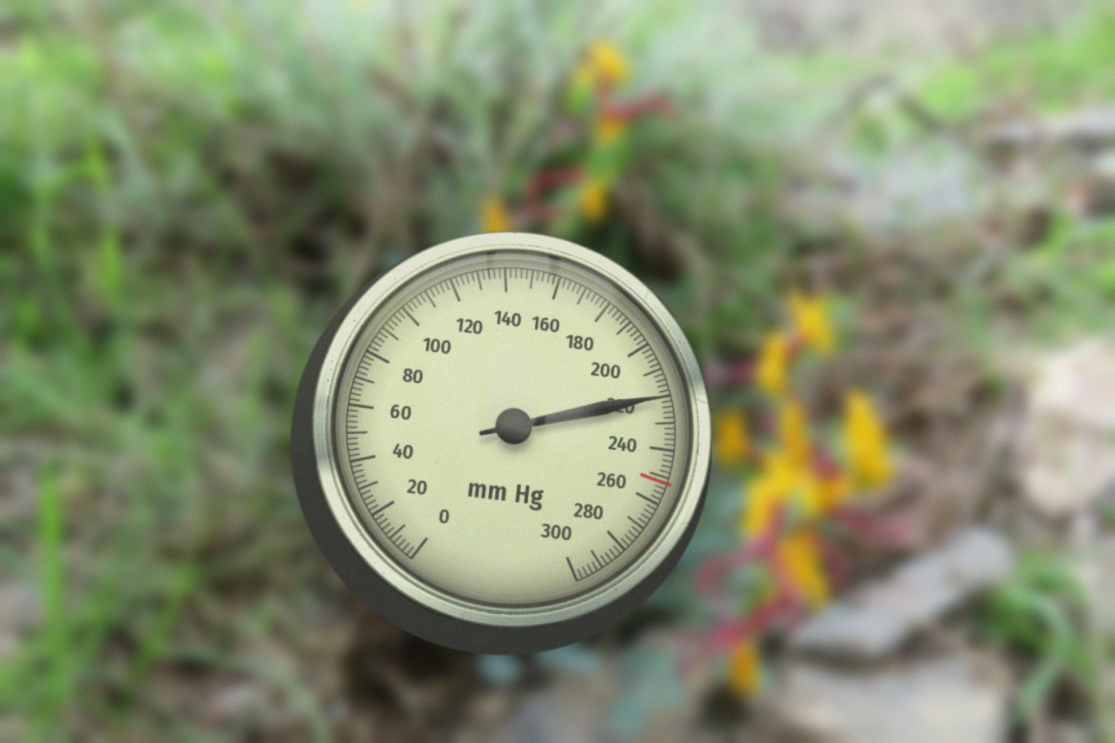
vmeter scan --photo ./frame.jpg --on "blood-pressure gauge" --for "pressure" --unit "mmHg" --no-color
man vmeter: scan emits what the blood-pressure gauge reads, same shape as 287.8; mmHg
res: 220; mmHg
